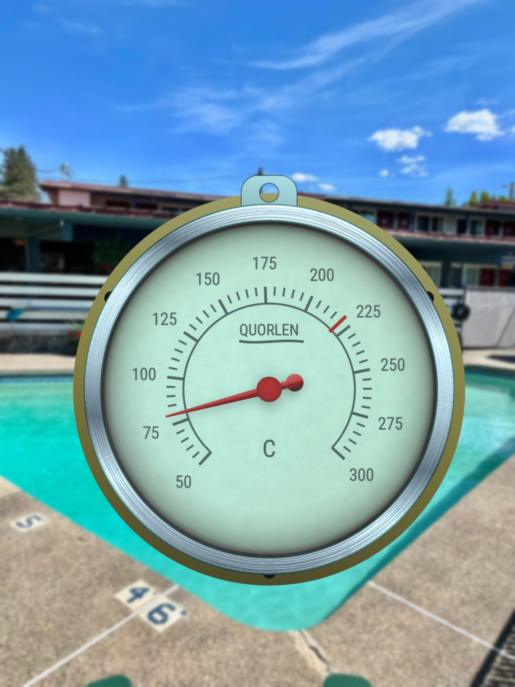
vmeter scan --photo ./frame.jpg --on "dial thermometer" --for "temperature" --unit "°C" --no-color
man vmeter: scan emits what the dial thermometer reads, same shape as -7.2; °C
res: 80; °C
